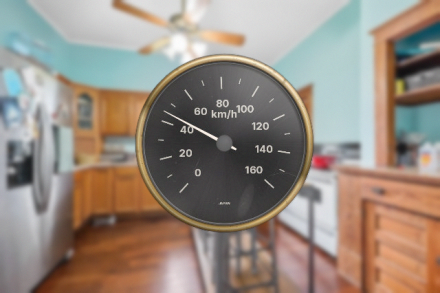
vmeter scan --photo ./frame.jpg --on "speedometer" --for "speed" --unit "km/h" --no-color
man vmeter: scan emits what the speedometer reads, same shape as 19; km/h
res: 45; km/h
